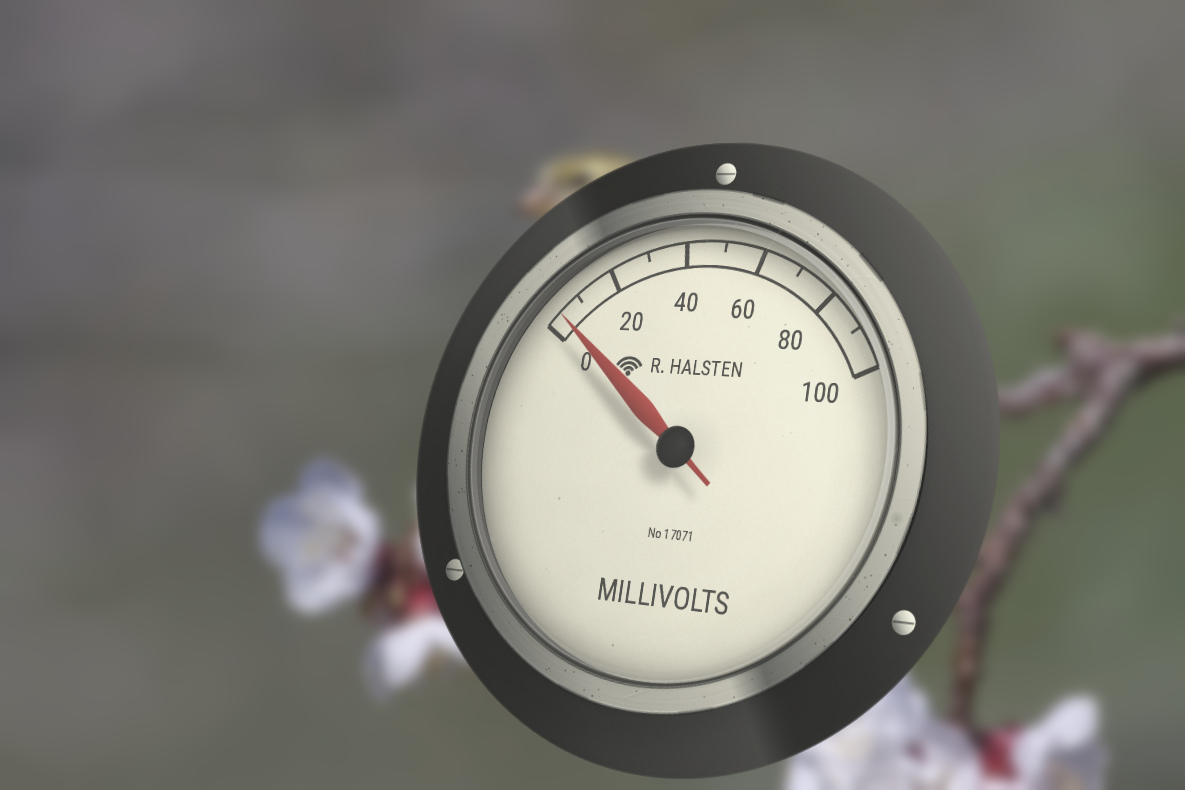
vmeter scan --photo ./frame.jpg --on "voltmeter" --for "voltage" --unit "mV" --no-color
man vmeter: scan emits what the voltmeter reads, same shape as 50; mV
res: 5; mV
